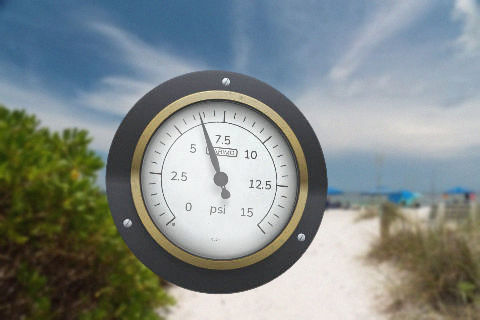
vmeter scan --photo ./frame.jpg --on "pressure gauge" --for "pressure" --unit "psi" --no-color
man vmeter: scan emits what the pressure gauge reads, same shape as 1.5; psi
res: 6.25; psi
